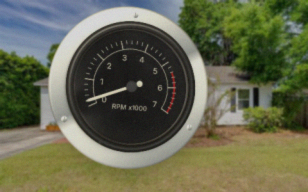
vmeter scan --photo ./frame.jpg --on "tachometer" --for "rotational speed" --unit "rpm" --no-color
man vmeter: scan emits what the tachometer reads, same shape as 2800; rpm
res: 200; rpm
